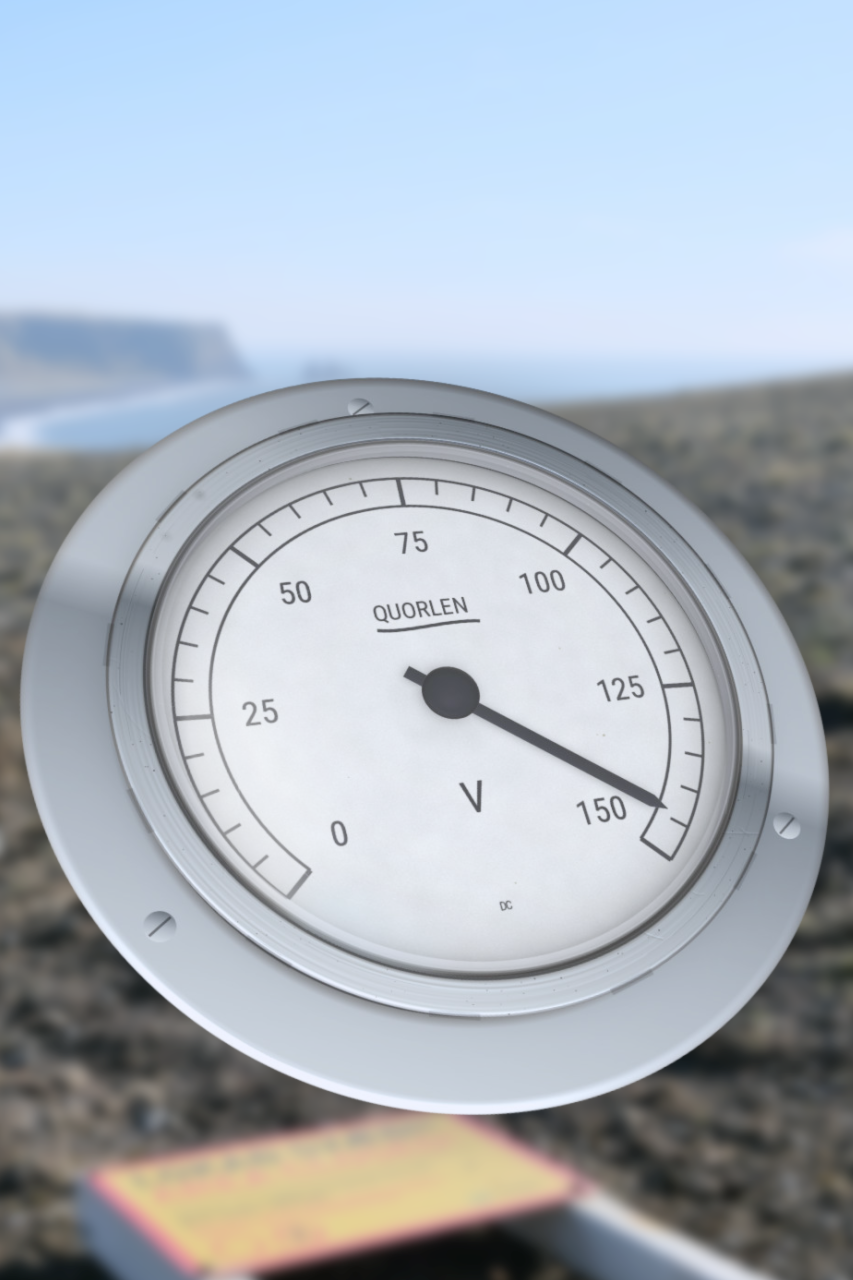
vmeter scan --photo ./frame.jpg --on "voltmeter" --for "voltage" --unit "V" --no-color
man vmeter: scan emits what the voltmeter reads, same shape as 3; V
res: 145; V
